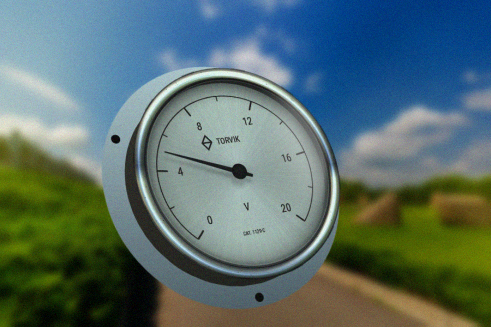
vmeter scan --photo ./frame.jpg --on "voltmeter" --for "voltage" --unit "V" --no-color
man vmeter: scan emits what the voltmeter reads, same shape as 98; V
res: 5; V
